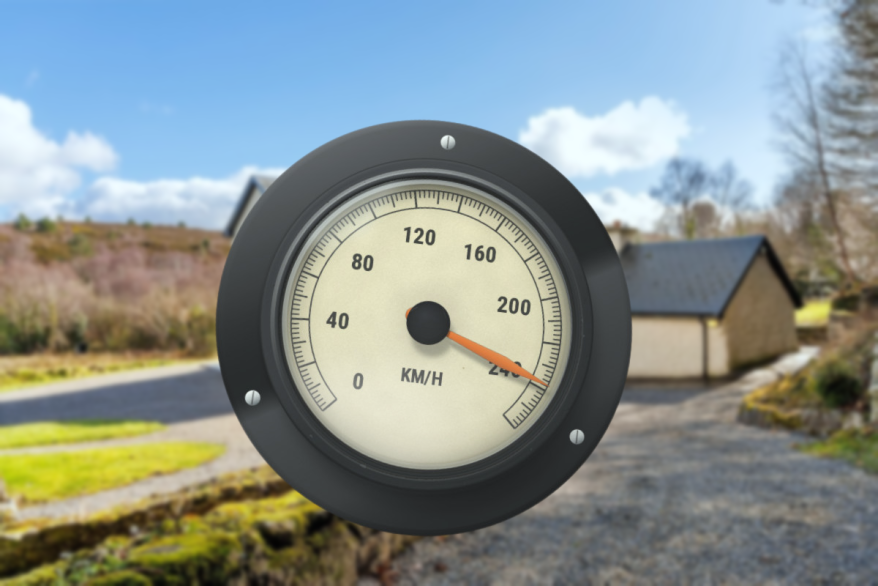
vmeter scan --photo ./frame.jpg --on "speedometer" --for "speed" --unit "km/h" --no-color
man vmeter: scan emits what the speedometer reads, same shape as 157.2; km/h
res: 238; km/h
